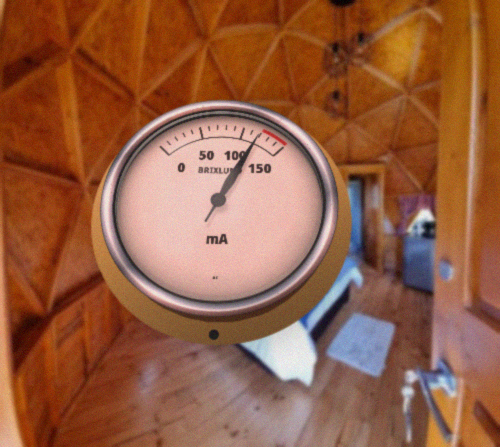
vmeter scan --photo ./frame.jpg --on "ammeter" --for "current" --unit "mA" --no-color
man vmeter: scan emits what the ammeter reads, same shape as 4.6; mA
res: 120; mA
